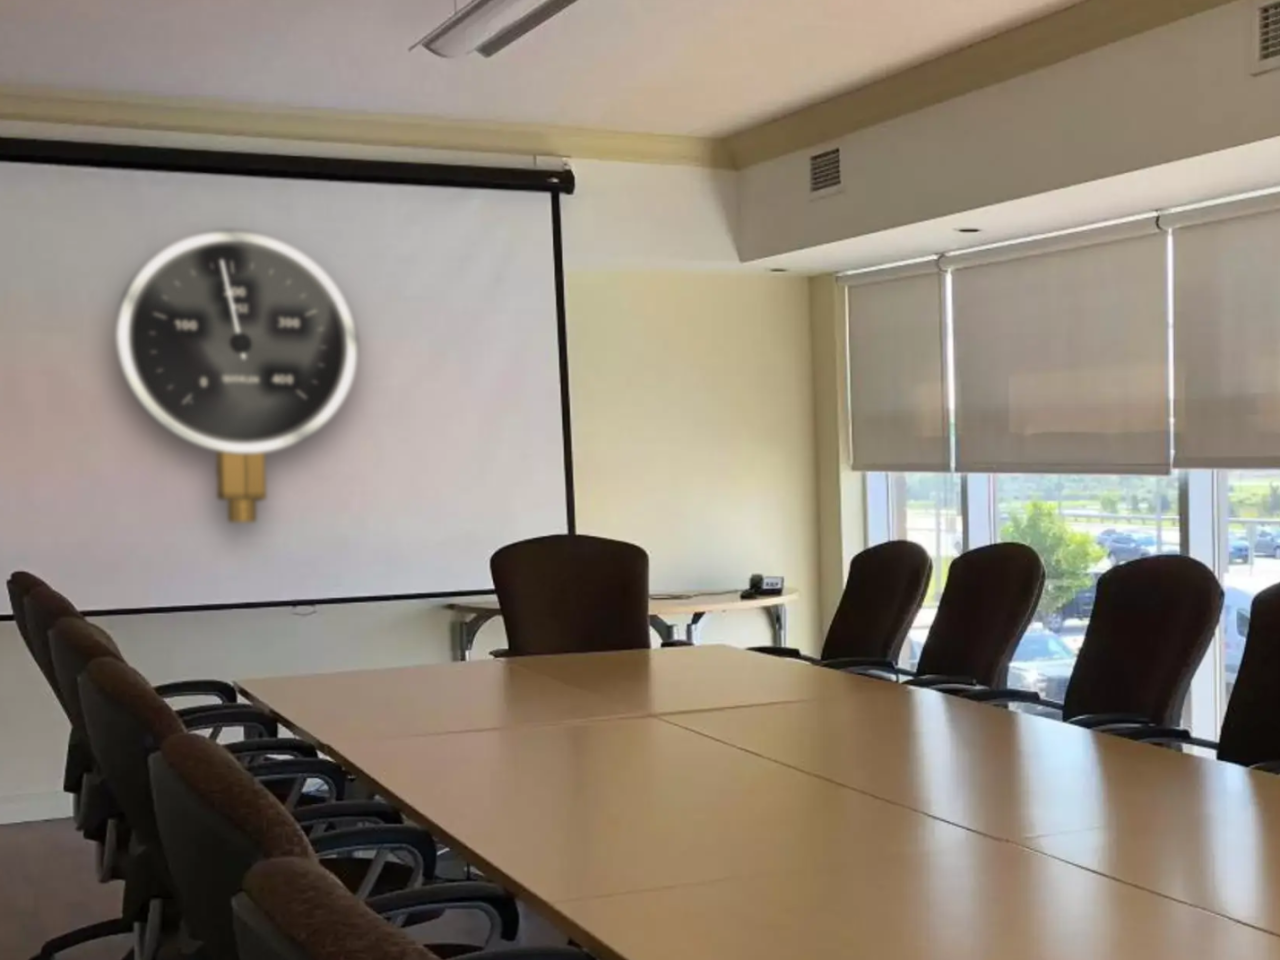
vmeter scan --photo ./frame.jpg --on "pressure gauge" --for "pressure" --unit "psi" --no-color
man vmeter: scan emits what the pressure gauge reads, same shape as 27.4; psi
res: 190; psi
